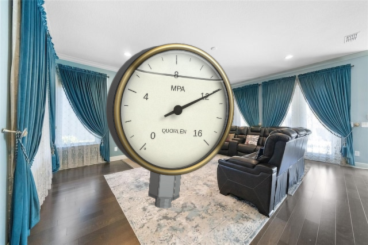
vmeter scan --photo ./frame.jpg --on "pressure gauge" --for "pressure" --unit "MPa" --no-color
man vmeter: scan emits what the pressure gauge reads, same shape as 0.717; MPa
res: 12; MPa
